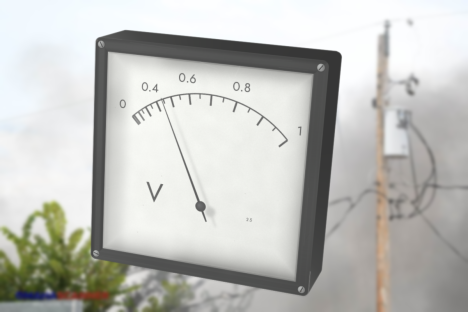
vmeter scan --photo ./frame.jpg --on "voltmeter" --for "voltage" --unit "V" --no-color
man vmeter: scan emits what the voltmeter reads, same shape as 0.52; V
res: 0.45; V
